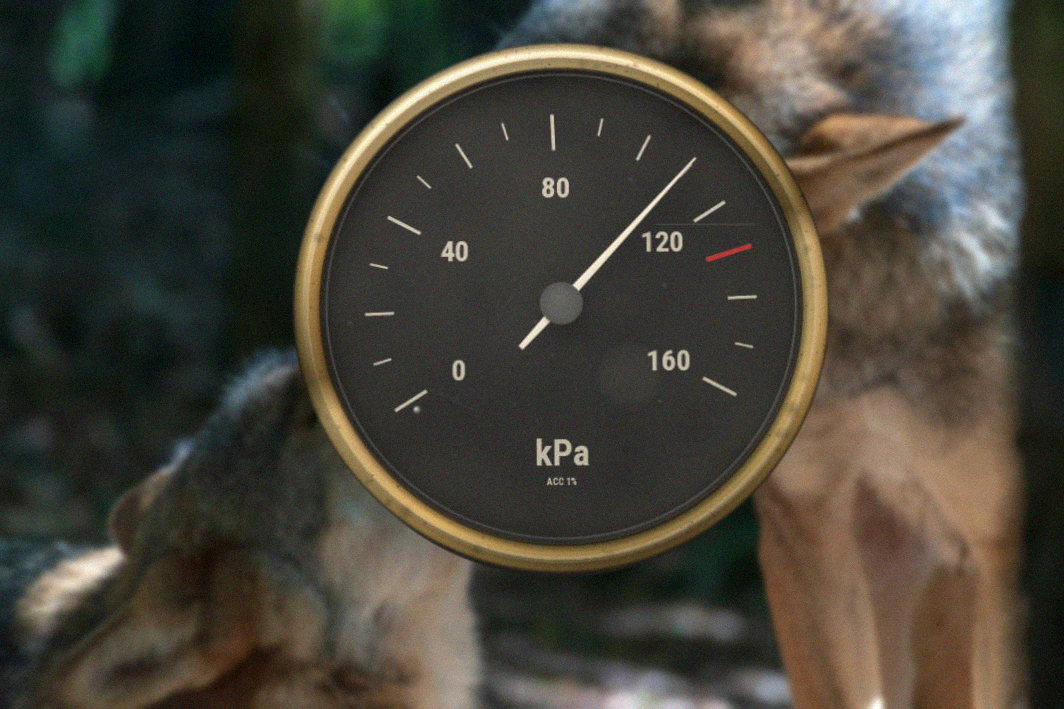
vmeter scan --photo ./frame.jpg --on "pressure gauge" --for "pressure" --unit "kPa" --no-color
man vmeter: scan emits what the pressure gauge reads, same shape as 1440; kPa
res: 110; kPa
